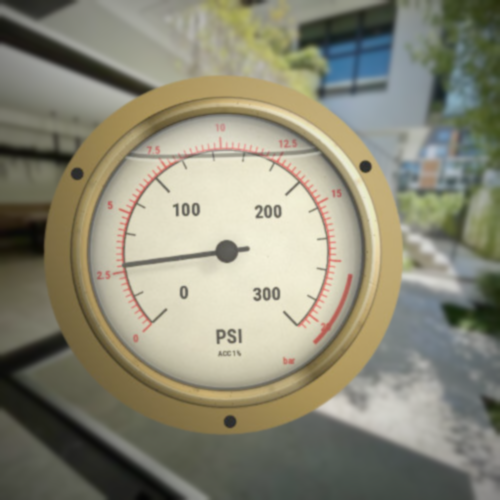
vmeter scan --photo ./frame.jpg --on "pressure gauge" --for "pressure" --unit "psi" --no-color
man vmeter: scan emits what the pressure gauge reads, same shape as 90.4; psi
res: 40; psi
